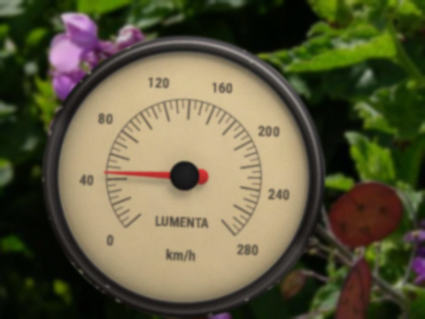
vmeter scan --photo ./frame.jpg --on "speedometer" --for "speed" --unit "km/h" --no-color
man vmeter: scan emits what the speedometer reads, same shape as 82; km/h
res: 45; km/h
